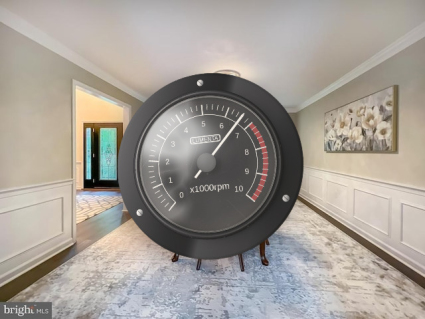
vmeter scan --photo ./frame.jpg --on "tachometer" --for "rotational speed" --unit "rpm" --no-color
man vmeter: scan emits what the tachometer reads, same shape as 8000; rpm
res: 6600; rpm
